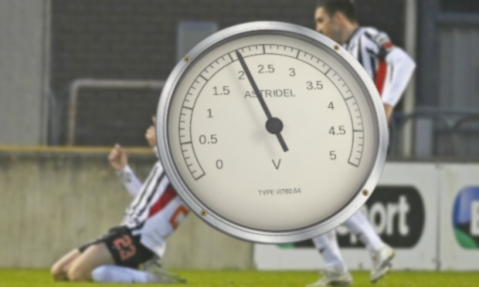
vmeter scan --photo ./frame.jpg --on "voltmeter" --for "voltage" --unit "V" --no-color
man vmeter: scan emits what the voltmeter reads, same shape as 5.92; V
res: 2.1; V
